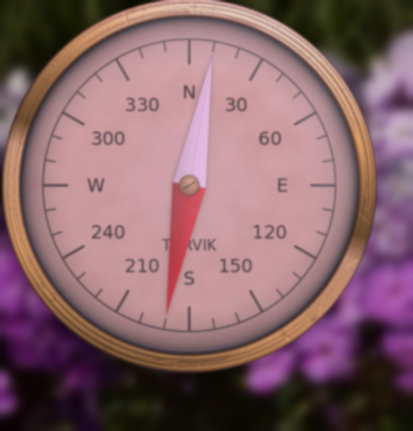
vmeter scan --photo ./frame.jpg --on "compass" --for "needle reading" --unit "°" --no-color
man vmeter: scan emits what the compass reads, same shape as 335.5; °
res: 190; °
